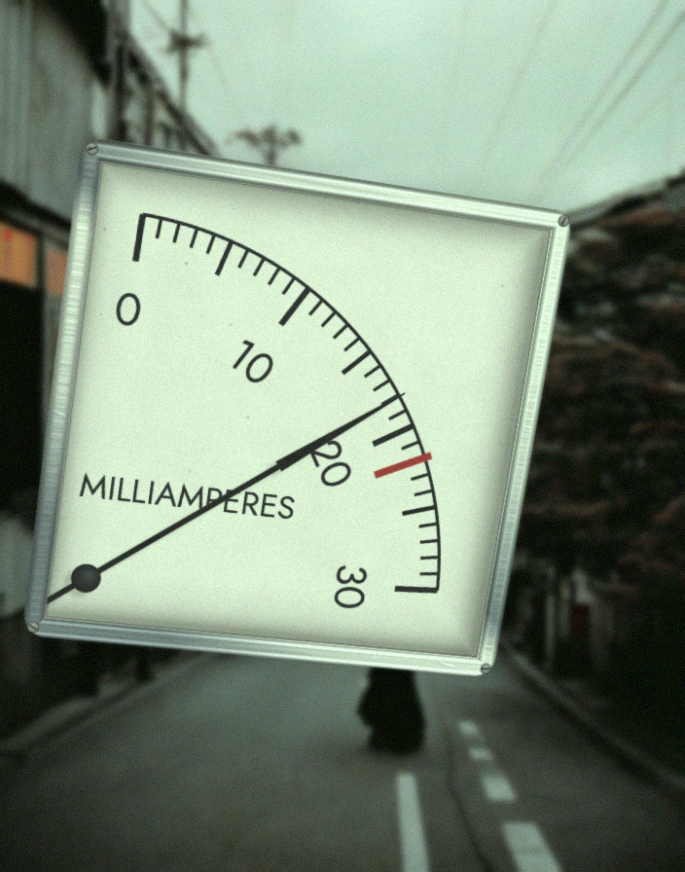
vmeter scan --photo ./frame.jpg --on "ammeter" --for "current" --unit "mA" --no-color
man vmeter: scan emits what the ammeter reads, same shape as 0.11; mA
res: 18; mA
